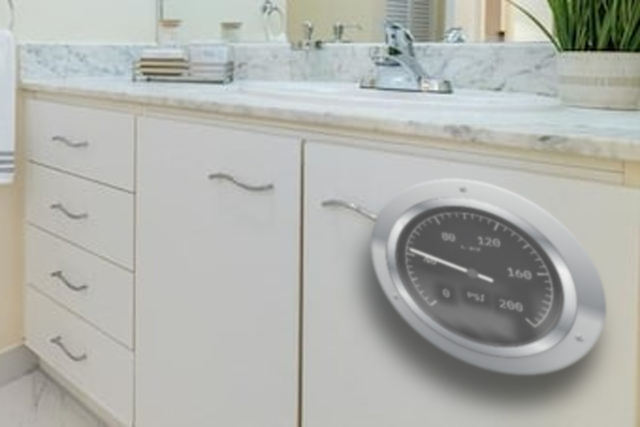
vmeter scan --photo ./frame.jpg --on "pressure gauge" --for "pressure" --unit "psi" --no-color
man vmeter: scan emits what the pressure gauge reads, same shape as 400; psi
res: 45; psi
